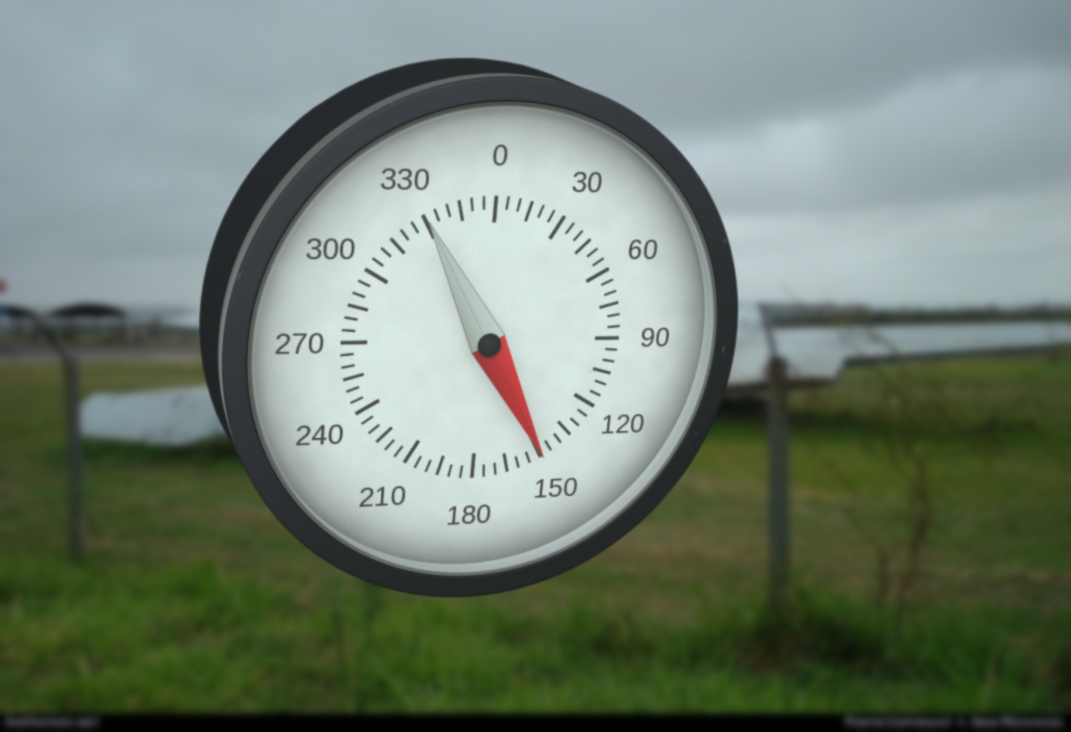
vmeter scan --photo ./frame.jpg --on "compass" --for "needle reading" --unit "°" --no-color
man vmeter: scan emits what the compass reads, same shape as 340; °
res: 150; °
